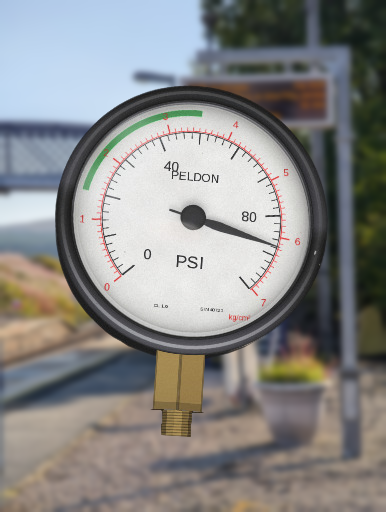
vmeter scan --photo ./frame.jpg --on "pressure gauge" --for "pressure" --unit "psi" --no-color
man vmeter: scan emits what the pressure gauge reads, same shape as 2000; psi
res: 88; psi
